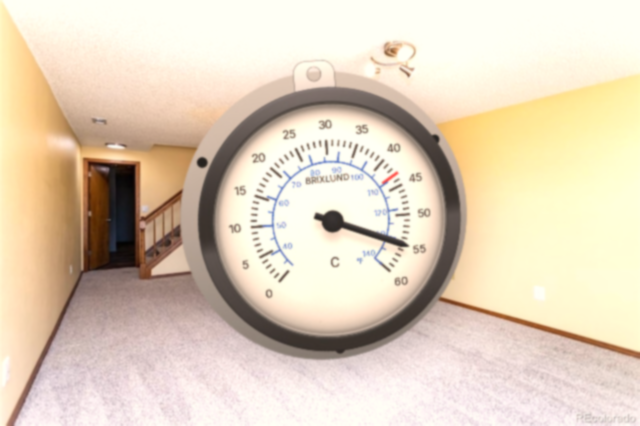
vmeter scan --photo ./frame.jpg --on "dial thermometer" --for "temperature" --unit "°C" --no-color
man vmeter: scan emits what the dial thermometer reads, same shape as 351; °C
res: 55; °C
